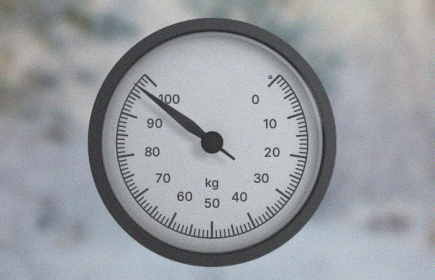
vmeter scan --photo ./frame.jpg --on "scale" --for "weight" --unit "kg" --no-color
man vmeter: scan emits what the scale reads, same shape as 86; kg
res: 97; kg
